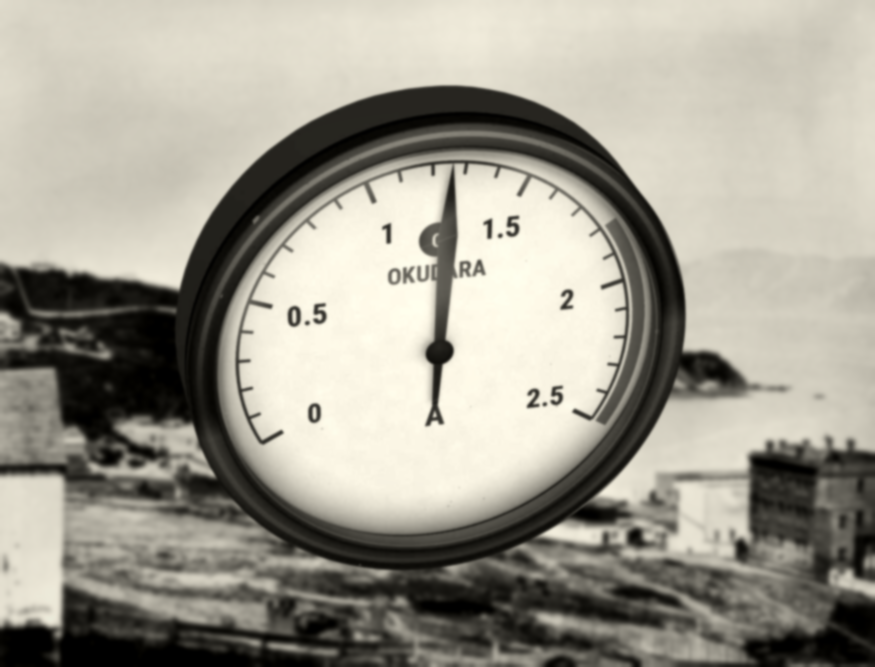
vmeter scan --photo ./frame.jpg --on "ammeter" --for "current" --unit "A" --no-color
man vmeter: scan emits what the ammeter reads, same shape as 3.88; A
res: 1.25; A
